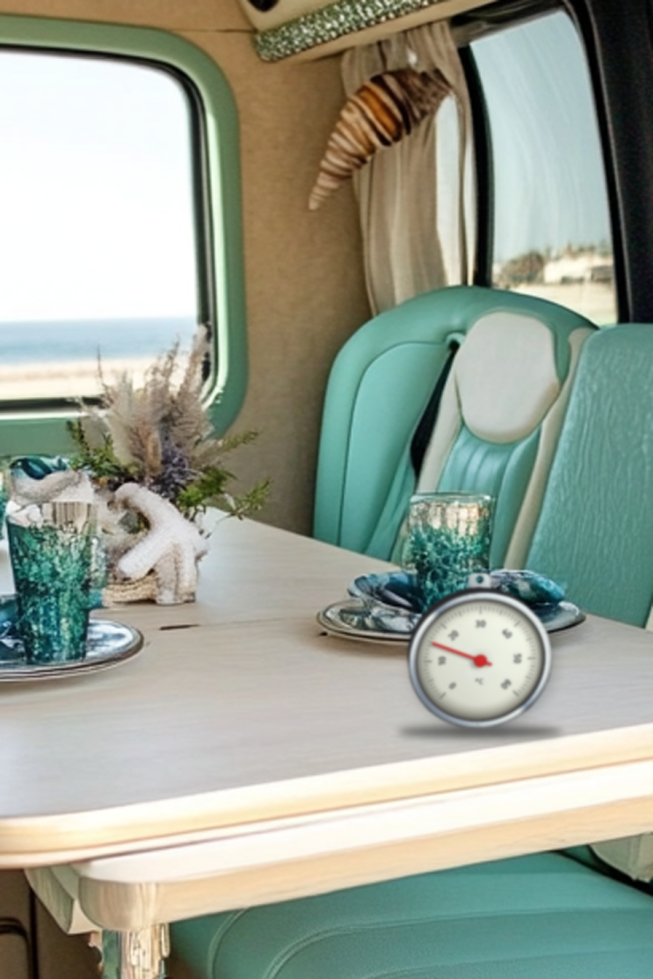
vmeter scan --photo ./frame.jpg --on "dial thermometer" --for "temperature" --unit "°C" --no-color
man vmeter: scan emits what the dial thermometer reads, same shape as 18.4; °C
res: 15; °C
